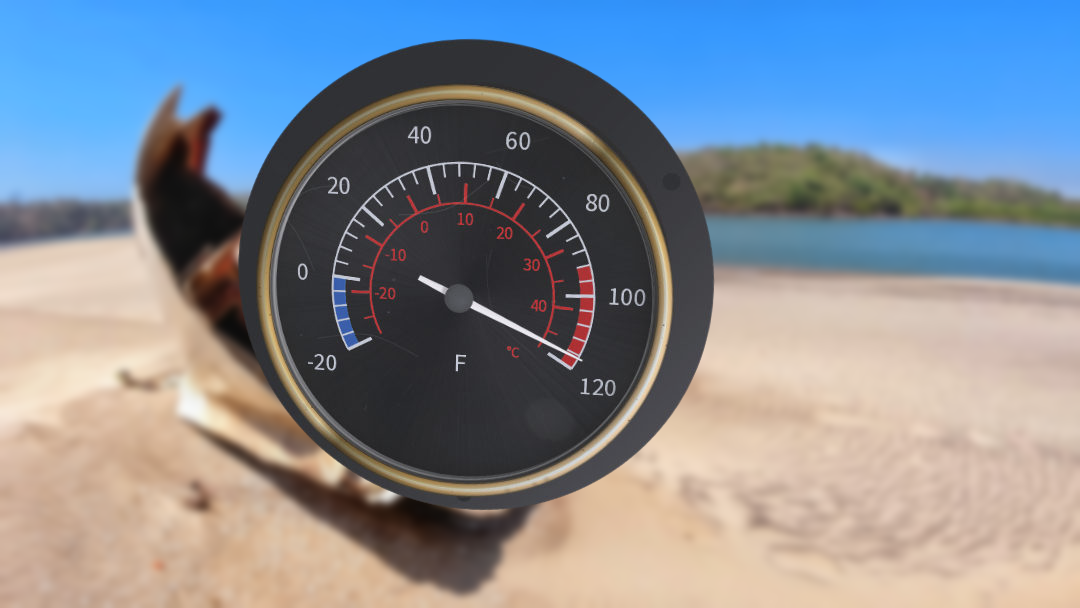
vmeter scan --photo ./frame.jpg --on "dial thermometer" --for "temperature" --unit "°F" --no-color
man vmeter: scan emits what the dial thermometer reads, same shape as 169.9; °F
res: 116; °F
